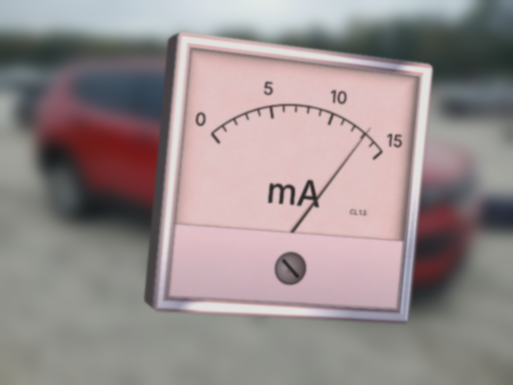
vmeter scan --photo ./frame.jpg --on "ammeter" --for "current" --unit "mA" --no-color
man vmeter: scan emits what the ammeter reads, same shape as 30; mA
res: 13; mA
